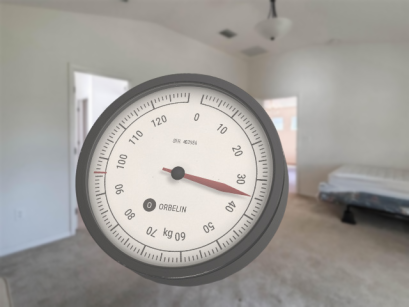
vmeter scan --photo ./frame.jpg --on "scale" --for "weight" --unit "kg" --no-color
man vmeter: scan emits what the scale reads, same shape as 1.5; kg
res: 35; kg
